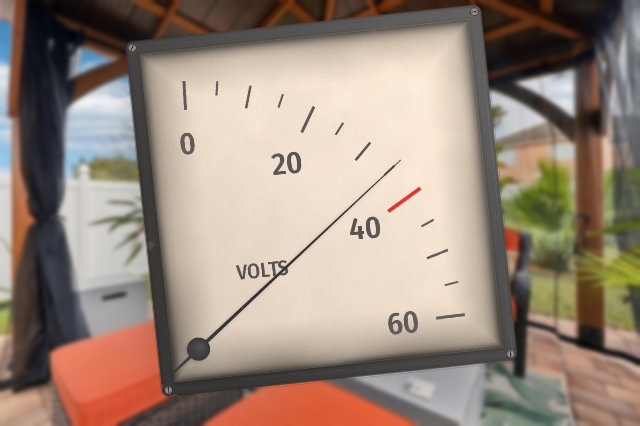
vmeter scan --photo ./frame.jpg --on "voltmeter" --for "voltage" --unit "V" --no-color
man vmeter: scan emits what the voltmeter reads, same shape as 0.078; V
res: 35; V
